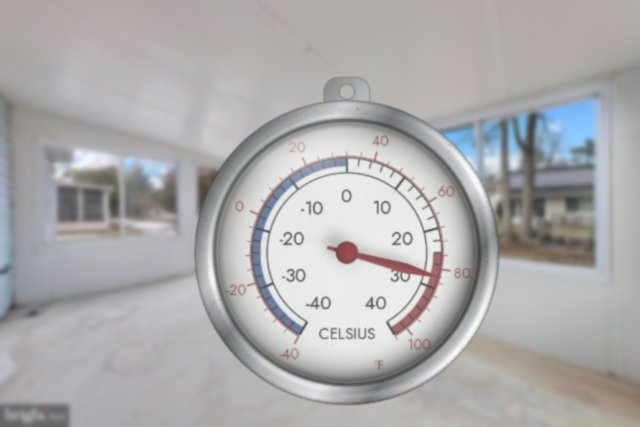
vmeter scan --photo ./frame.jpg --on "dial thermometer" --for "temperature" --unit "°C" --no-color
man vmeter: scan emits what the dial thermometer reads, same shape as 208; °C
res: 28; °C
